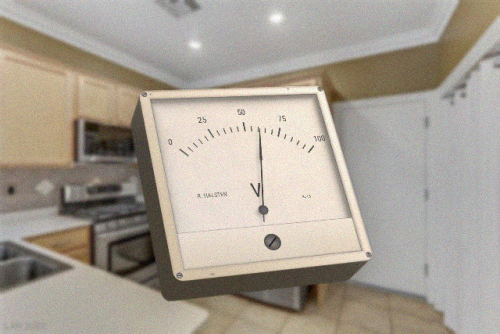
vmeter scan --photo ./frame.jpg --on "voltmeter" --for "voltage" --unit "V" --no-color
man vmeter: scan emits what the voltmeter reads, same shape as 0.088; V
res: 60; V
